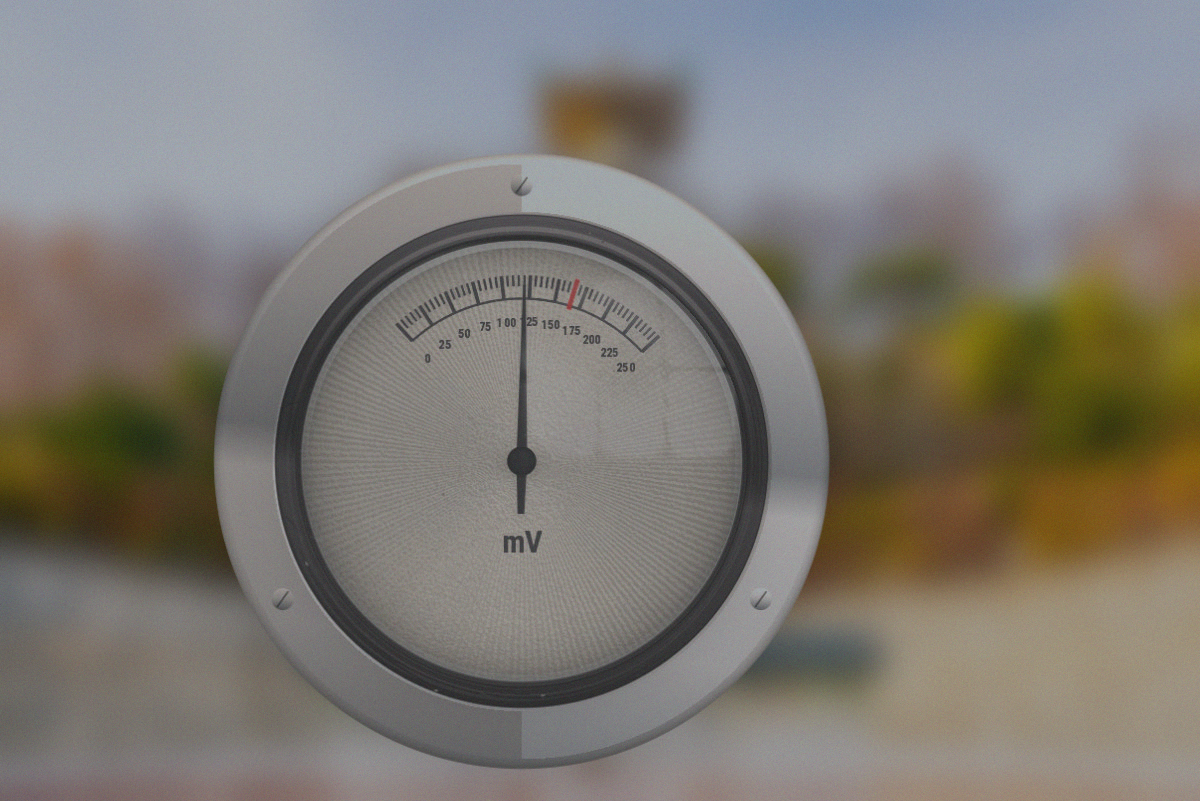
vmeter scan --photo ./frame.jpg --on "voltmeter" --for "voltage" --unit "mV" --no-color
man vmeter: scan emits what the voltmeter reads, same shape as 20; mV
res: 120; mV
